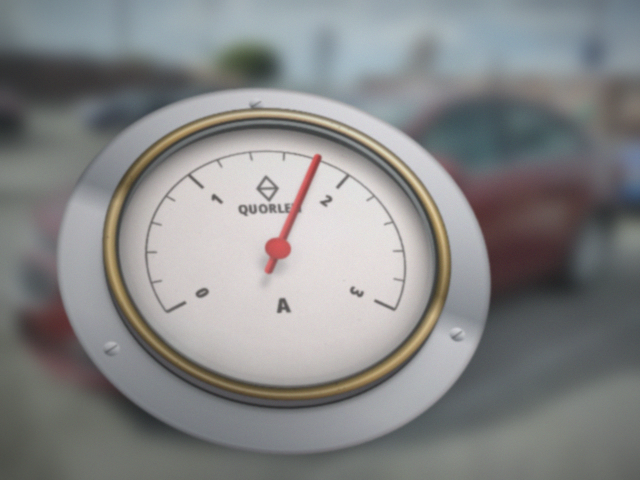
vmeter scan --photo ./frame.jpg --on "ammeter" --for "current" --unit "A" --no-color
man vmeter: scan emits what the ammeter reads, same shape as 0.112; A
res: 1.8; A
